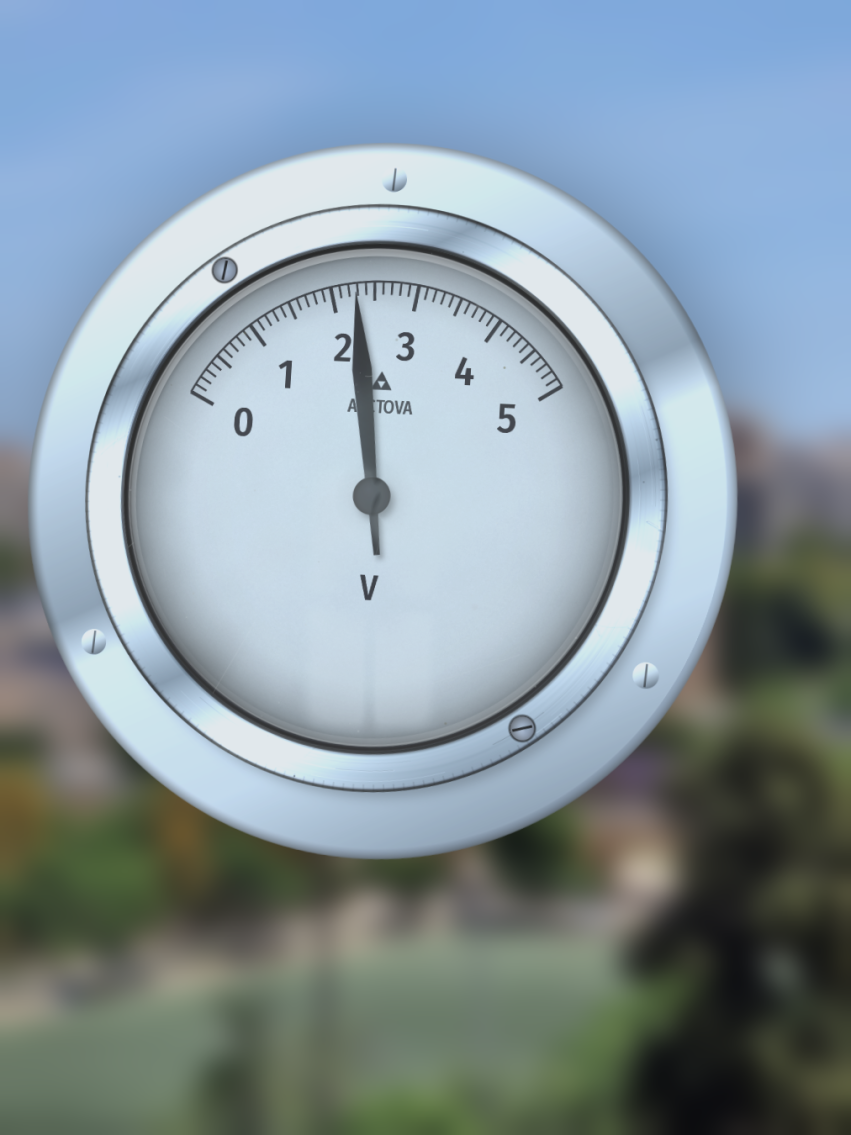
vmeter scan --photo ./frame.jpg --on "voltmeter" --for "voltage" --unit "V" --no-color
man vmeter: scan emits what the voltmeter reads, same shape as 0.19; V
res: 2.3; V
